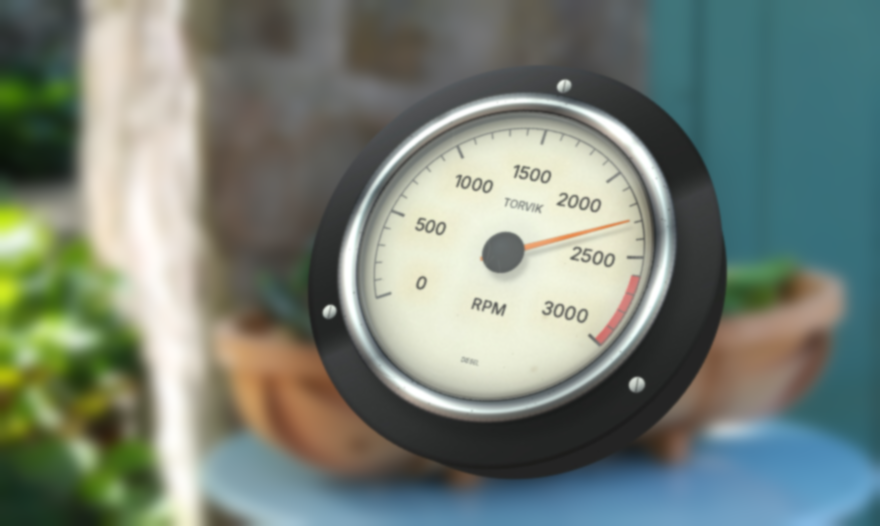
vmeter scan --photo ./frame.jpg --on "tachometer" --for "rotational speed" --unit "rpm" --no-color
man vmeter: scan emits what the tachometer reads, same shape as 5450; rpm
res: 2300; rpm
